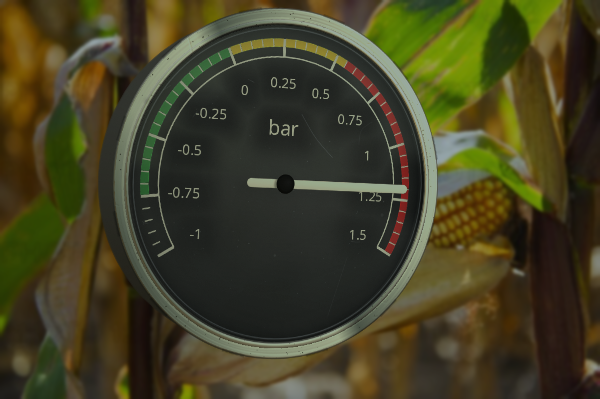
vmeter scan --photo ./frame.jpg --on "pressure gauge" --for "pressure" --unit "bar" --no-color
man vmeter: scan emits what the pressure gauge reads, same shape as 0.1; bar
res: 1.2; bar
